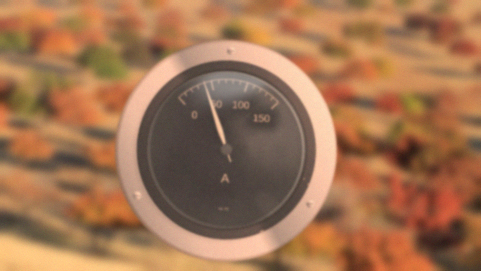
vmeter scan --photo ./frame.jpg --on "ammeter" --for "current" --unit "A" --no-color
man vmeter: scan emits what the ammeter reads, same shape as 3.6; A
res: 40; A
